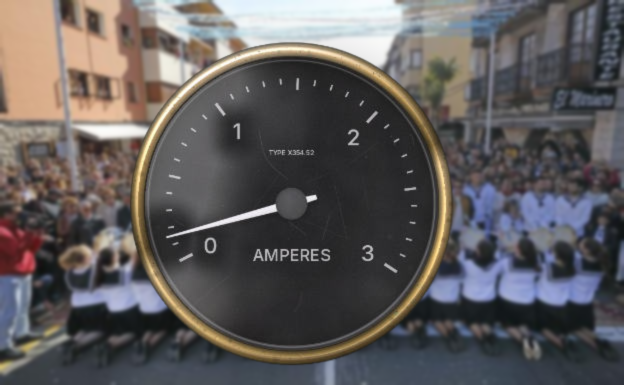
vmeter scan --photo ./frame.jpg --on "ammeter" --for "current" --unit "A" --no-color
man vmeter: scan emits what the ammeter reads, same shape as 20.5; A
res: 0.15; A
